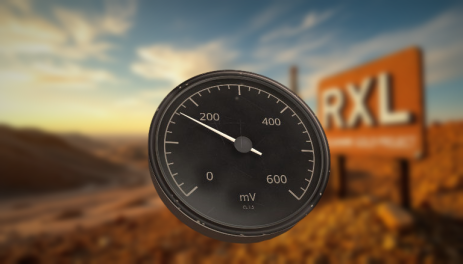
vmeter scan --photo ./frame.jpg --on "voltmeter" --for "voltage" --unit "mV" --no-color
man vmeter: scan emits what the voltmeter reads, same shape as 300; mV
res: 160; mV
